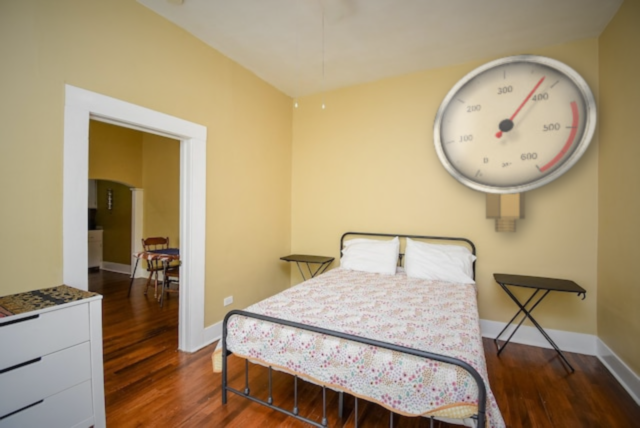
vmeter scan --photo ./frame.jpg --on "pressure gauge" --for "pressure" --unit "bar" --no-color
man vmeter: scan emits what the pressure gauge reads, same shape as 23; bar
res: 375; bar
